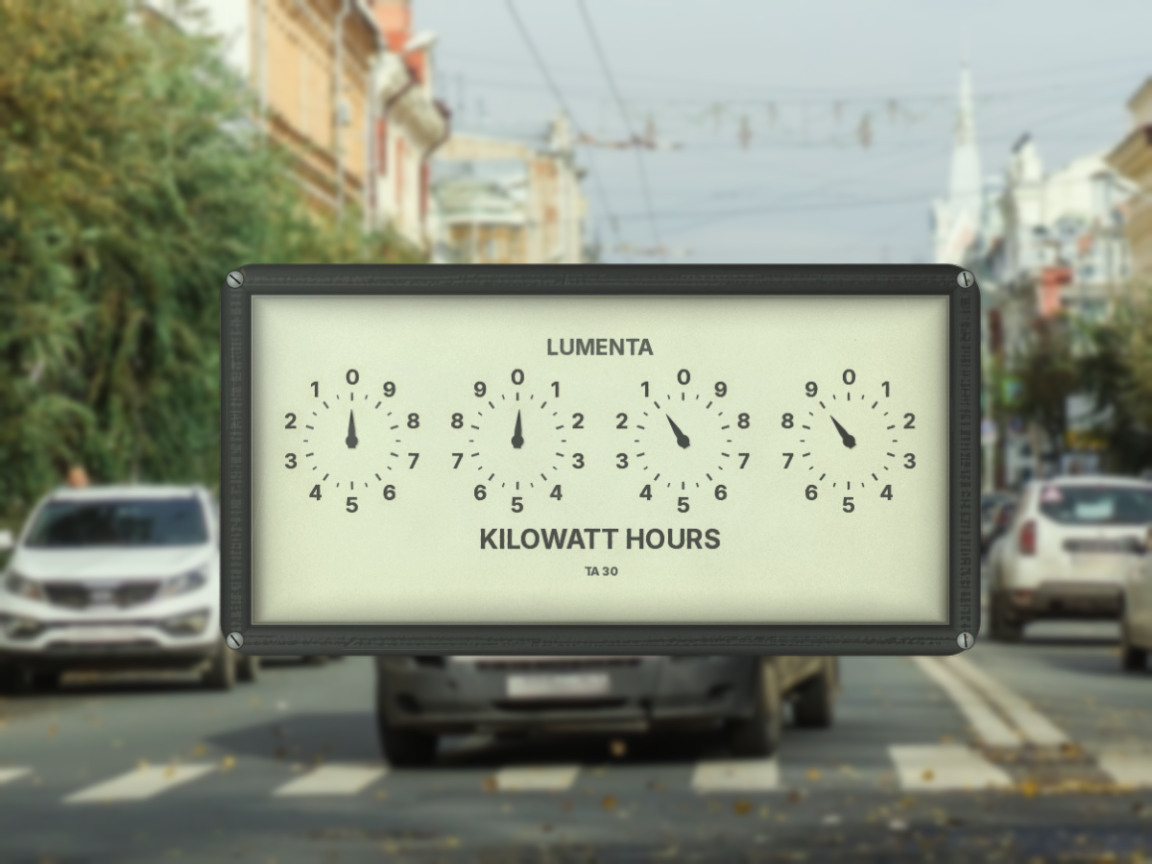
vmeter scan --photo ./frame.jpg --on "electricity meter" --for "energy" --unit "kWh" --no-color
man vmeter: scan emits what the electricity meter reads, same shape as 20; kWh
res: 9; kWh
